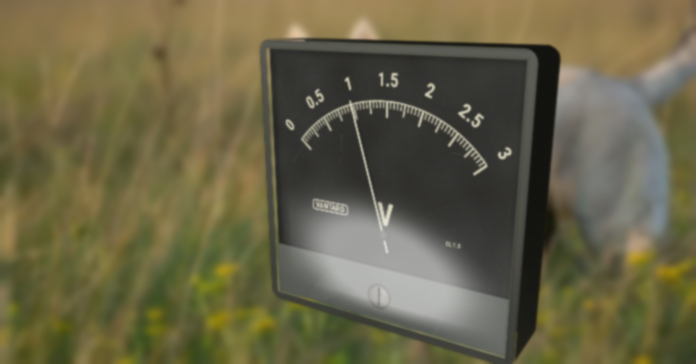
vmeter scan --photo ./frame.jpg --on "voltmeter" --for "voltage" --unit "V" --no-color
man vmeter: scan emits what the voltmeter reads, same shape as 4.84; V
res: 1; V
